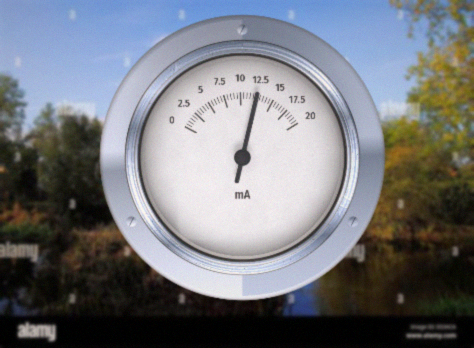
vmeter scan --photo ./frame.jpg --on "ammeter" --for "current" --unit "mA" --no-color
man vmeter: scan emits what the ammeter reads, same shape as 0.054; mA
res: 12.5; mA
